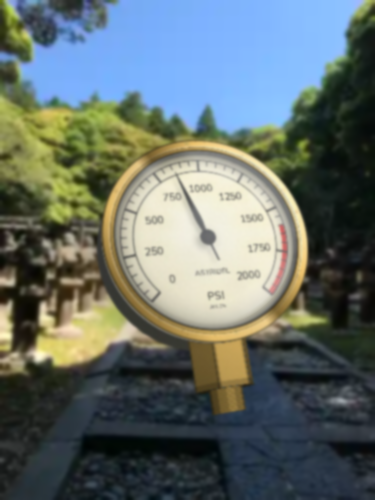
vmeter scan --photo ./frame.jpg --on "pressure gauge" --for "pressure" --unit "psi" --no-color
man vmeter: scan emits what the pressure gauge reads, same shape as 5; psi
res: 850; psi
